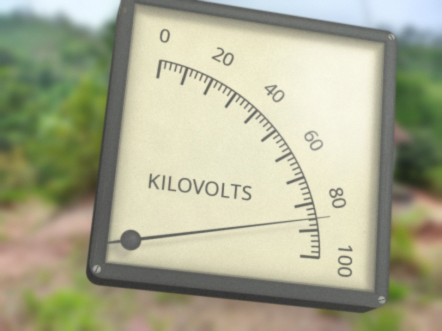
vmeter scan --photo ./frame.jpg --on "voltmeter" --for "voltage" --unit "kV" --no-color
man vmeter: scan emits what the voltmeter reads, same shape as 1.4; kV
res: 86; kV
